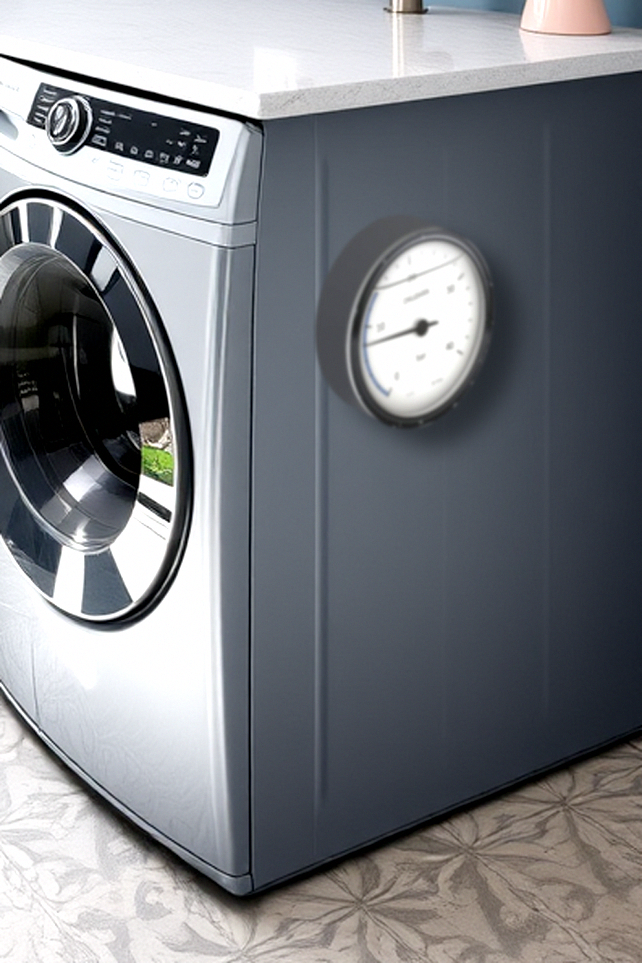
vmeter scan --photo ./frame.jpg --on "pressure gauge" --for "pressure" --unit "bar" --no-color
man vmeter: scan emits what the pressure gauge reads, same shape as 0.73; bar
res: 8; bar
